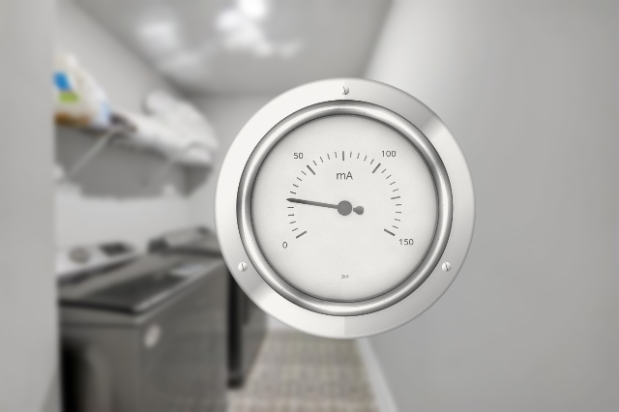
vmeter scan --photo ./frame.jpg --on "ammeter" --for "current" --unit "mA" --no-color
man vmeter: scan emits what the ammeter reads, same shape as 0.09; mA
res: 25; mA
